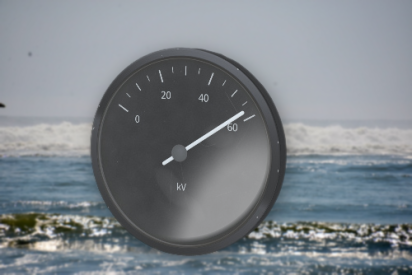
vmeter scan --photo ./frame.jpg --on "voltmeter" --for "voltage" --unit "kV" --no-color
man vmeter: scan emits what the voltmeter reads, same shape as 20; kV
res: 57.5; kV
